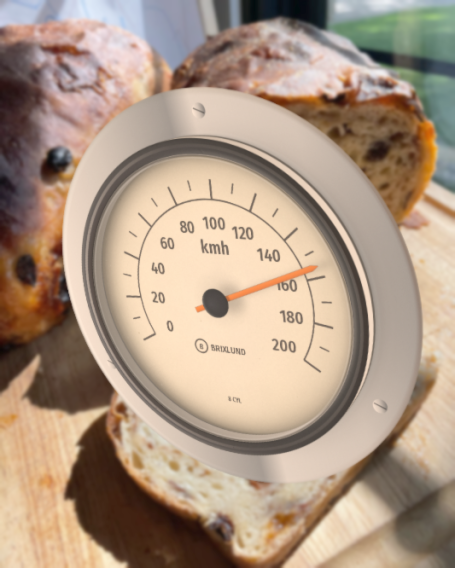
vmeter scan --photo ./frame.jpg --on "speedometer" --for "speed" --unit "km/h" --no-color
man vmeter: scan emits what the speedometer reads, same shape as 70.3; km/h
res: 155; km/h
